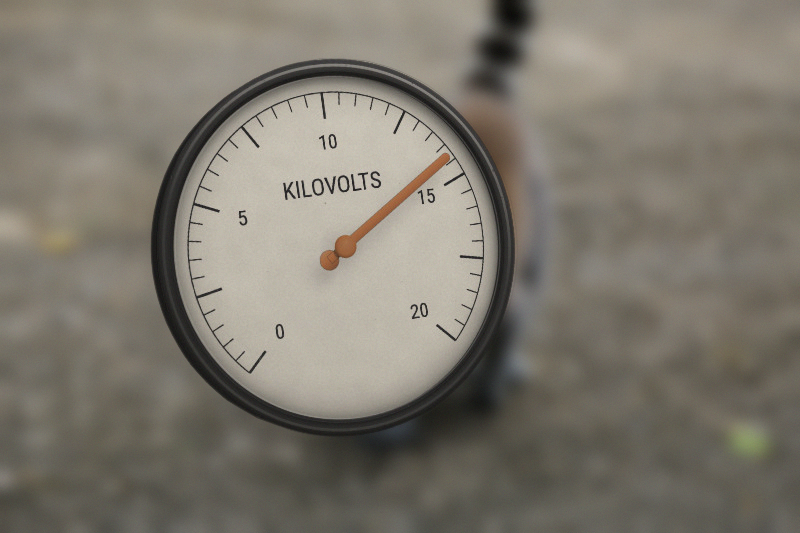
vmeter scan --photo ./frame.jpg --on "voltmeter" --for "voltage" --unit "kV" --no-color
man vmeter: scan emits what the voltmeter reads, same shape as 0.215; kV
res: 14.25; kV
